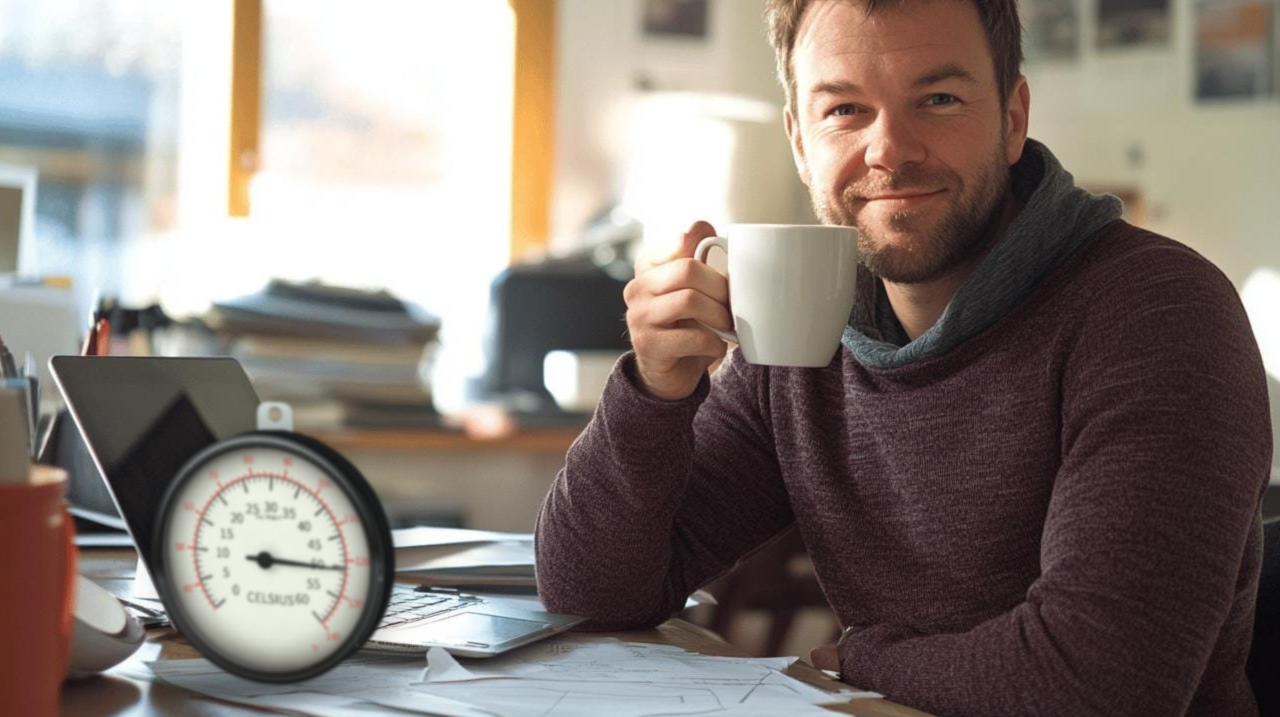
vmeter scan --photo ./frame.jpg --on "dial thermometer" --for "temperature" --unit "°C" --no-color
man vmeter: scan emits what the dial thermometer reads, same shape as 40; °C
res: 50; °C
